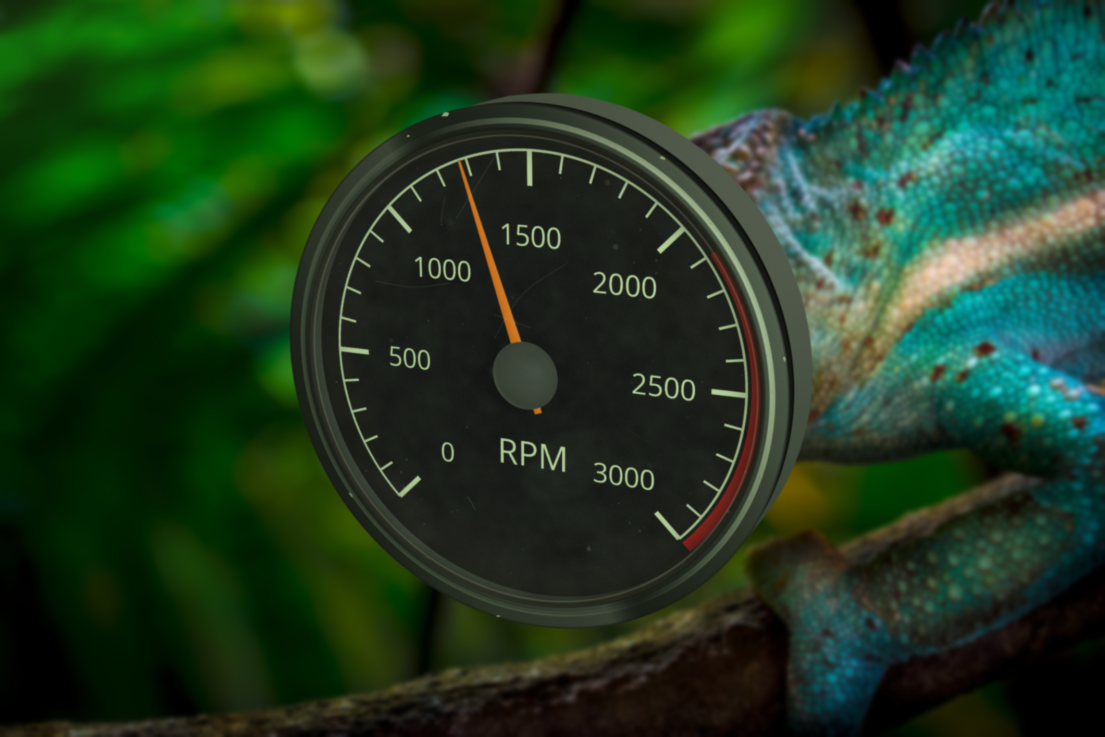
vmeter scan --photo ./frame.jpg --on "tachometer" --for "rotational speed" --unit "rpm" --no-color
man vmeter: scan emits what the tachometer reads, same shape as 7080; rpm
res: 1300; rpm
